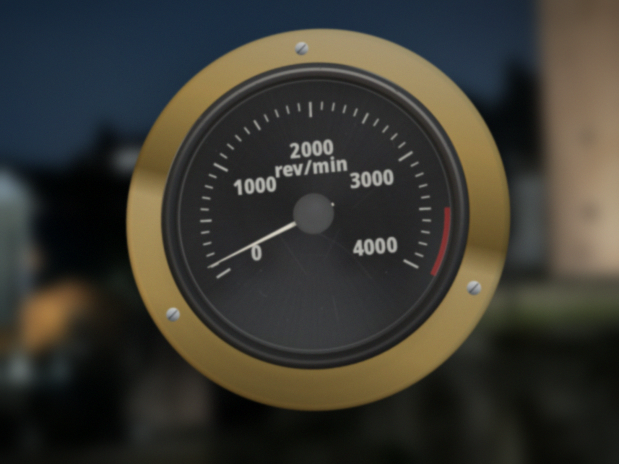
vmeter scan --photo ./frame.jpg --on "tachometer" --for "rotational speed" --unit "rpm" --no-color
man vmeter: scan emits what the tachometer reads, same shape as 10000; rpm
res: 100; rpm
